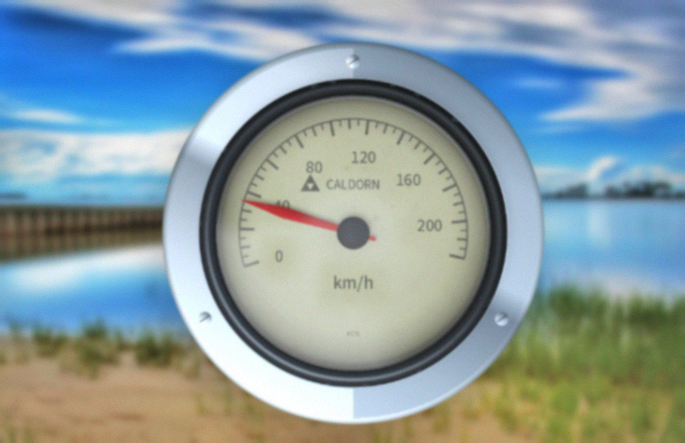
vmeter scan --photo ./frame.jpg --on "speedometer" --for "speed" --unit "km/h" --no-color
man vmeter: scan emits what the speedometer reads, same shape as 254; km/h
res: 35; km/h
